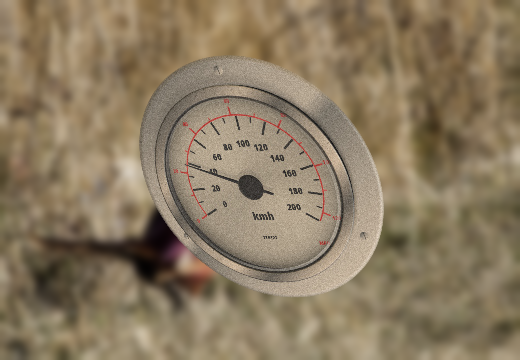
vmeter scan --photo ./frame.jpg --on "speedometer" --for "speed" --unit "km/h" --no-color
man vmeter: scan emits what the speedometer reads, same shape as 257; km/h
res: 40; km/h
